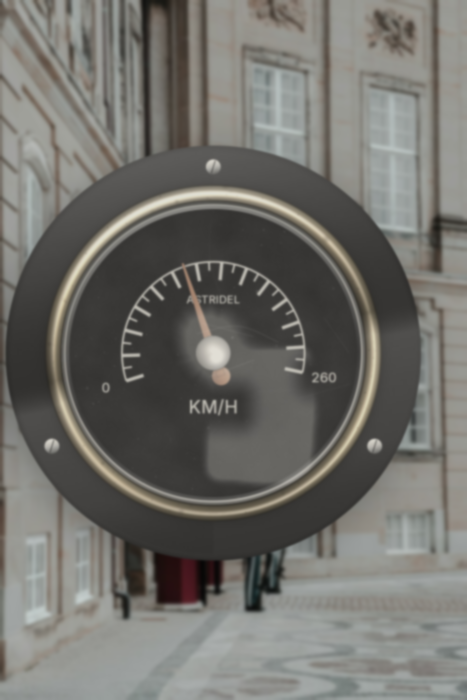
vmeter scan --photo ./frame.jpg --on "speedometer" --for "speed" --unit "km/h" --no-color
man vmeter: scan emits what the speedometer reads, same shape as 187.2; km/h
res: 110; km/h
